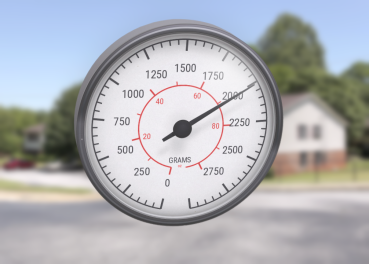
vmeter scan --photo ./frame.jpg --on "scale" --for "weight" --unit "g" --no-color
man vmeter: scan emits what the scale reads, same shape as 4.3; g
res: 2000; g
